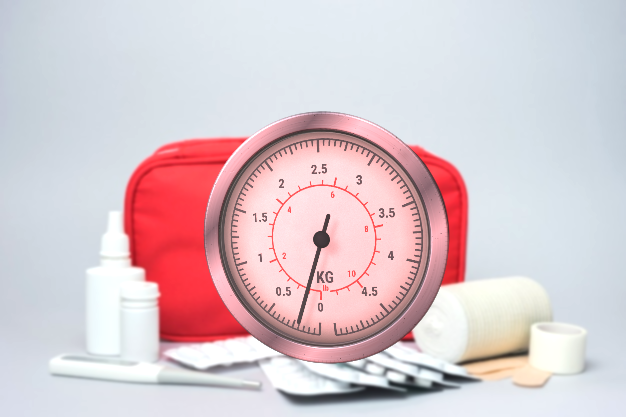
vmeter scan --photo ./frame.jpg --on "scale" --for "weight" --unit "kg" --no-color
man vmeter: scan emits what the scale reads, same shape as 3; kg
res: 0.2; kg
